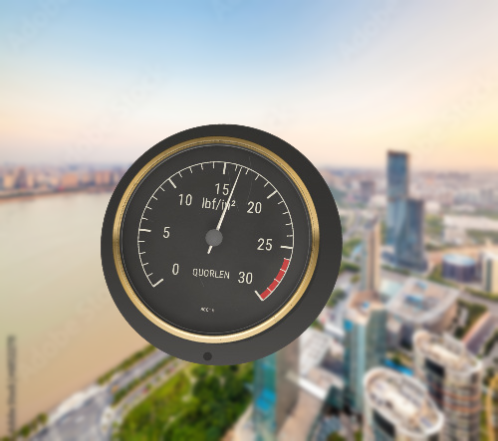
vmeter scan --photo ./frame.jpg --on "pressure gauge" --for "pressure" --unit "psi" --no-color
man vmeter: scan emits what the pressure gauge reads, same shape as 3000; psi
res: 16.5; psi
